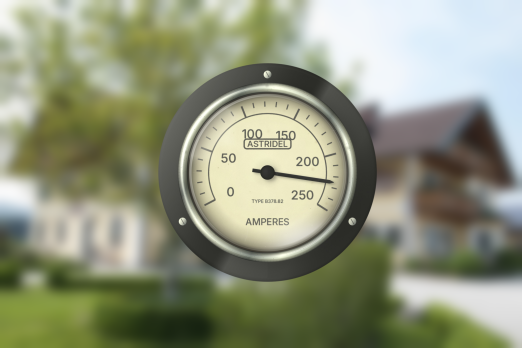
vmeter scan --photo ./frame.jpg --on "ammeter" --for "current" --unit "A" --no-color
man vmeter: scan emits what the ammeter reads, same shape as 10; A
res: 225; A
